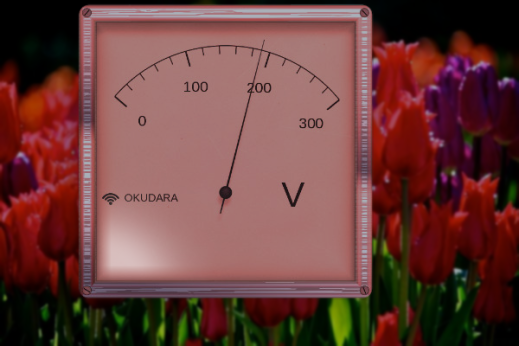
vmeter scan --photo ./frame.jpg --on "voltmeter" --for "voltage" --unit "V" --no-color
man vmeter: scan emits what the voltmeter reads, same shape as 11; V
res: 190; V
